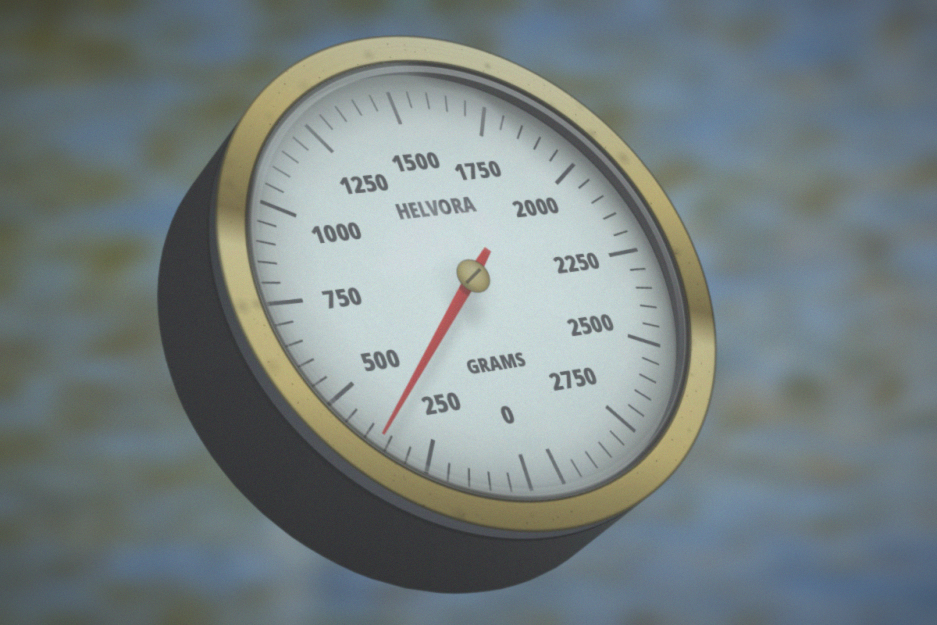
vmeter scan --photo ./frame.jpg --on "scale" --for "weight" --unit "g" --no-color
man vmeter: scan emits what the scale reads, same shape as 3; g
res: 375; g
